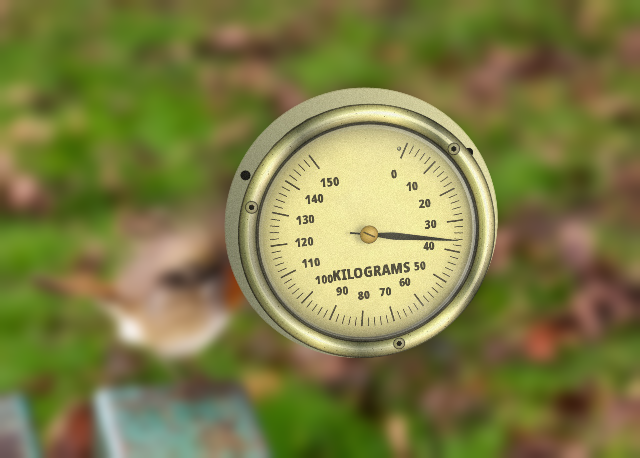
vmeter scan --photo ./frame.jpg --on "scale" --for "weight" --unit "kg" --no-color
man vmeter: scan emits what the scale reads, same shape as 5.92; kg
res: 36; kg
